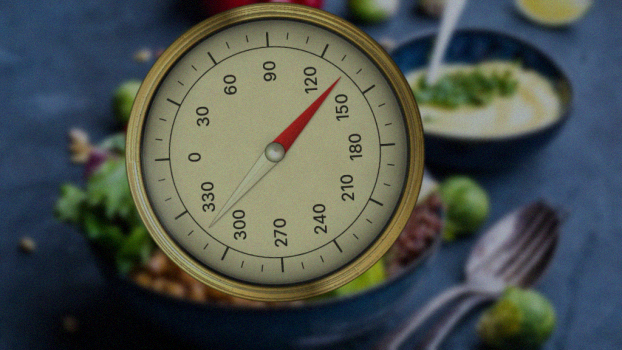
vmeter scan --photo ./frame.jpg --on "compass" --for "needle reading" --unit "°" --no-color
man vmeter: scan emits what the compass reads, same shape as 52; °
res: 135; °
